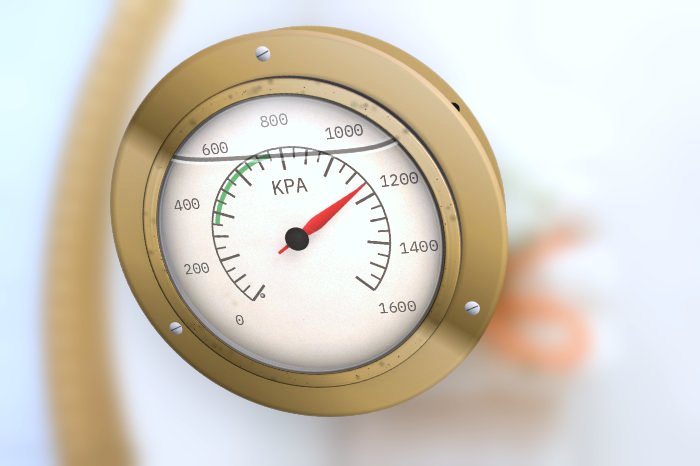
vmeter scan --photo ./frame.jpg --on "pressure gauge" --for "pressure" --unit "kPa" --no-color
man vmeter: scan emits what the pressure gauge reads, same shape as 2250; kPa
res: 1150; kPa
